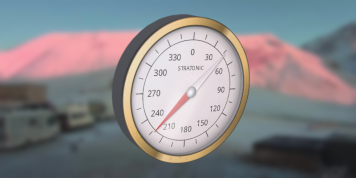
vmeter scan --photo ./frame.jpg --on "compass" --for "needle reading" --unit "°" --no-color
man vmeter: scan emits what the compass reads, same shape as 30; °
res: 225; °
